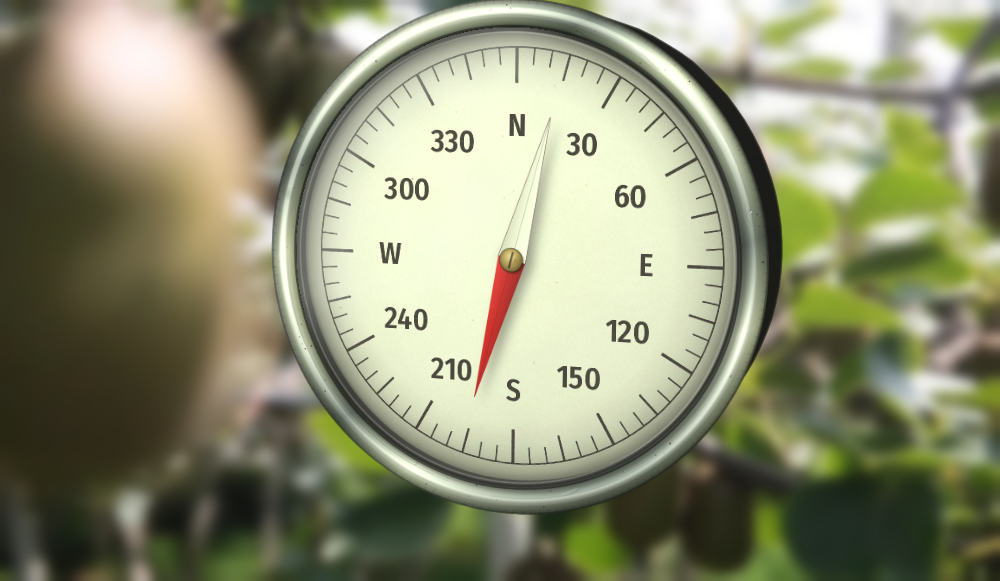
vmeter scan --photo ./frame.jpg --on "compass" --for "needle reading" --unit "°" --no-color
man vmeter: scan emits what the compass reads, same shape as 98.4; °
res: 195; °
